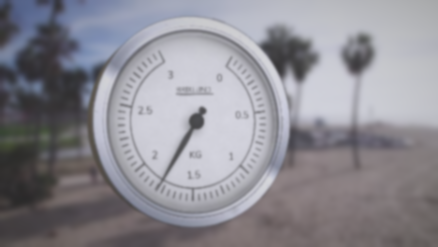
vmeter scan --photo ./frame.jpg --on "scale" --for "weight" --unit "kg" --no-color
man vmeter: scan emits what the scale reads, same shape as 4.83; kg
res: 1.8; kg
